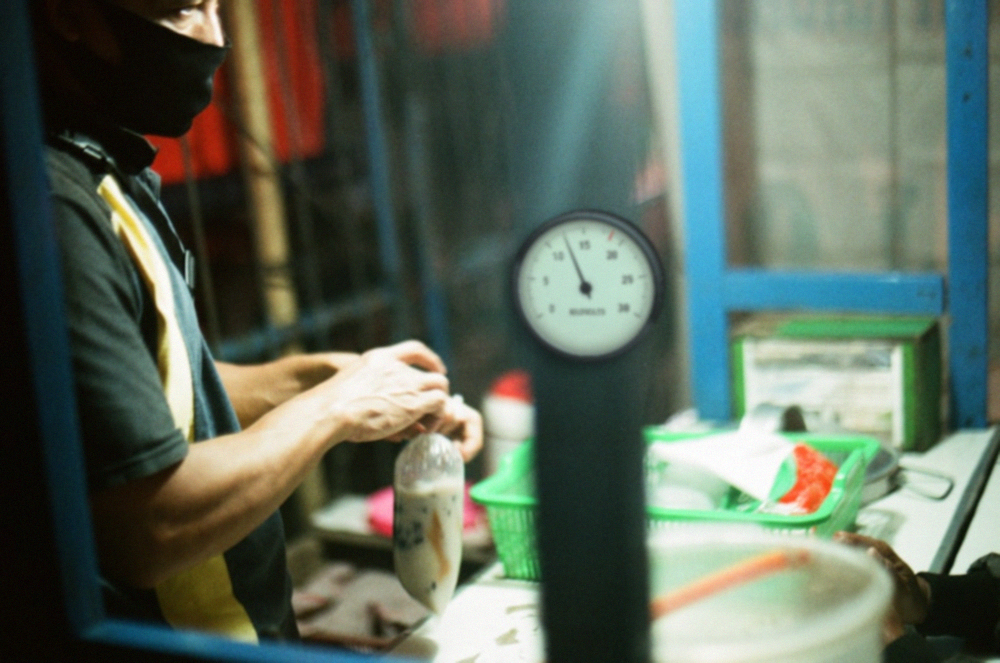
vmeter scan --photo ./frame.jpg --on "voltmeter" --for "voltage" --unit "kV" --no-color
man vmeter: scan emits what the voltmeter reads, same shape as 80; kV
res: 12.5; kV
